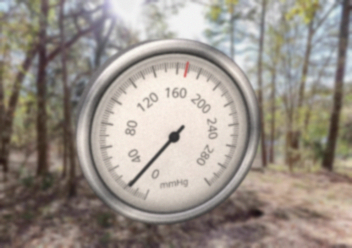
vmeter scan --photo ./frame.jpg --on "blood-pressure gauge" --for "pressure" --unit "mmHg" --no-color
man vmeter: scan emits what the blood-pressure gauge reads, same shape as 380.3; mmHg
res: 20; mmHg
